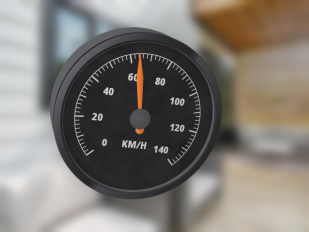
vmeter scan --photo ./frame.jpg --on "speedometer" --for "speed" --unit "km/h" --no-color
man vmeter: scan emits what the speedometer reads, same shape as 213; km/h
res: 64; km/h
